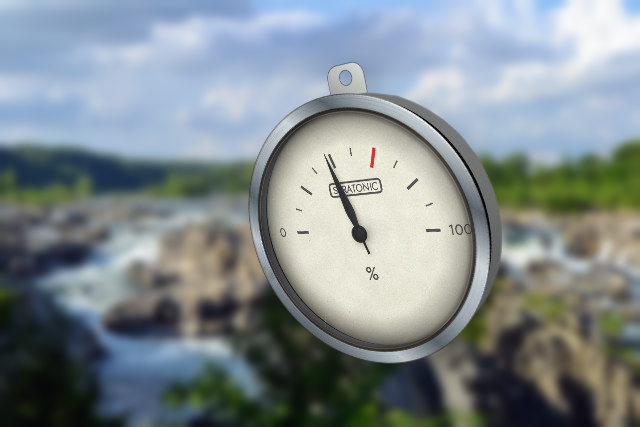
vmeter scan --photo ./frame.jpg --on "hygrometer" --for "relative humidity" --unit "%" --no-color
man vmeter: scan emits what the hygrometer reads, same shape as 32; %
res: 40; %
